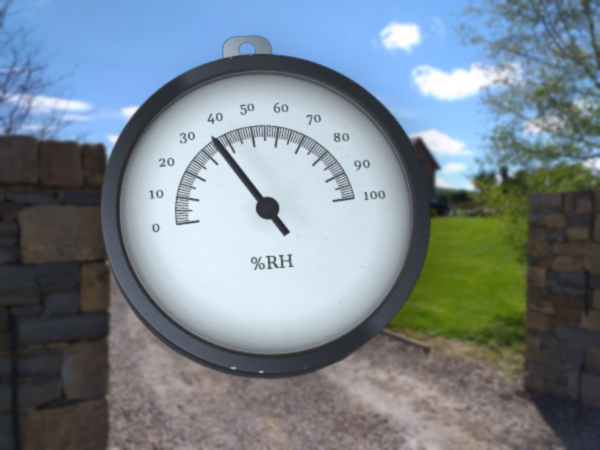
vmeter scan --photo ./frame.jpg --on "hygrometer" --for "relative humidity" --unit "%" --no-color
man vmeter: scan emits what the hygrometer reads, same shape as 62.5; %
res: 35; %
